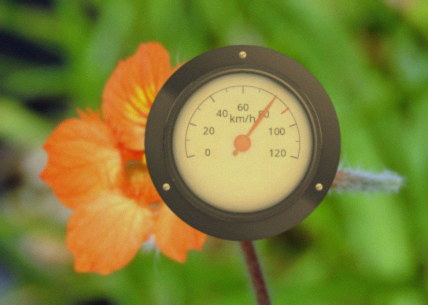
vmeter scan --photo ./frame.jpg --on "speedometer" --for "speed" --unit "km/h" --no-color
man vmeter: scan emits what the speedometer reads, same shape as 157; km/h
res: 80; km/h
